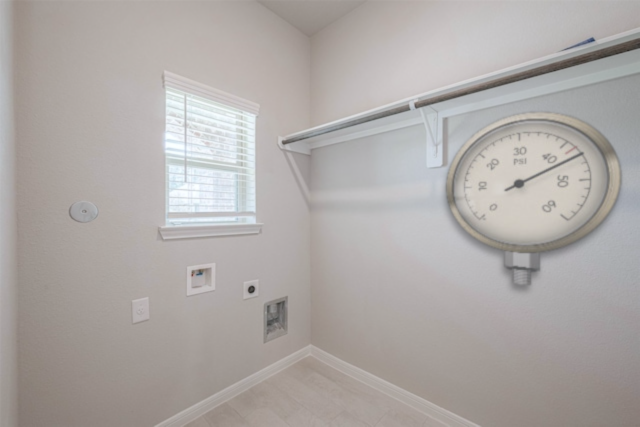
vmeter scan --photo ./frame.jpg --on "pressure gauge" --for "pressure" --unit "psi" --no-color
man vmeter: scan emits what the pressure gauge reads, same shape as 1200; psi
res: 44; psi
